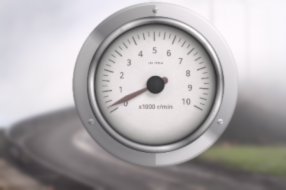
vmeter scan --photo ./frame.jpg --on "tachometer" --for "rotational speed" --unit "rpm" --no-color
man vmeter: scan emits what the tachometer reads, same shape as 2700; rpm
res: 250; rpm
